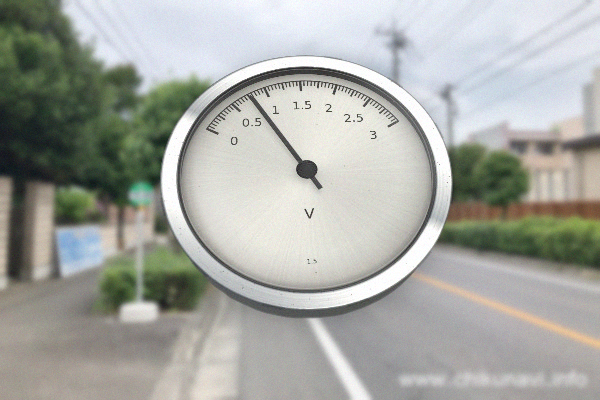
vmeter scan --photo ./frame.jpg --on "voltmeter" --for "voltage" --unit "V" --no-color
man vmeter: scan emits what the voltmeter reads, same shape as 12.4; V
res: 0.75; V
